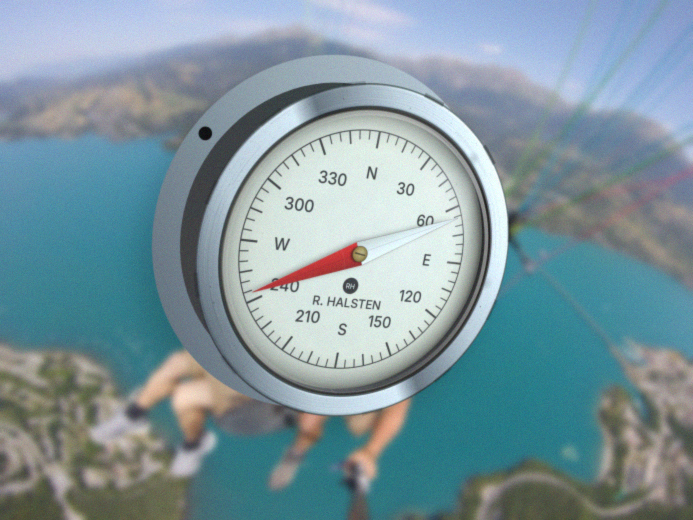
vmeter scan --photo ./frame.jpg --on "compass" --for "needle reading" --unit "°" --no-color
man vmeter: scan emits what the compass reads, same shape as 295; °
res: 245; °
